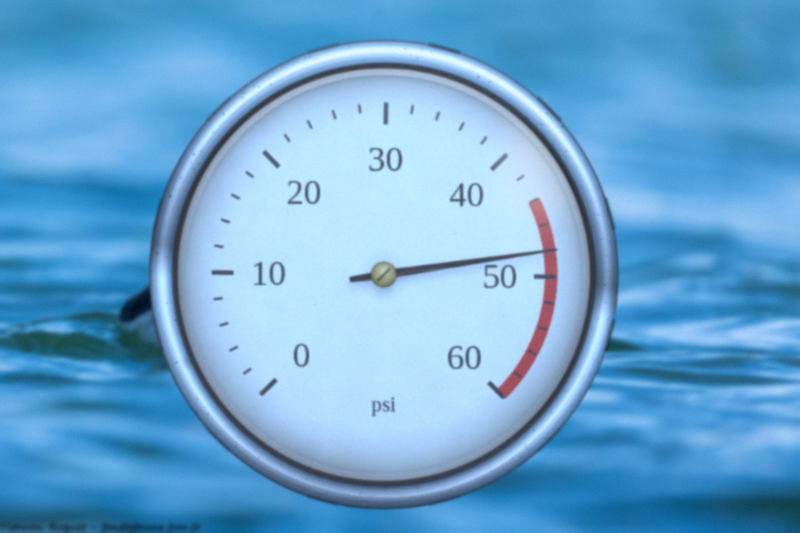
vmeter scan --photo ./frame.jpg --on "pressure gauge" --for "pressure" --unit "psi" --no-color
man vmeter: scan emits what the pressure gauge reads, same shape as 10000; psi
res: 48; psi
